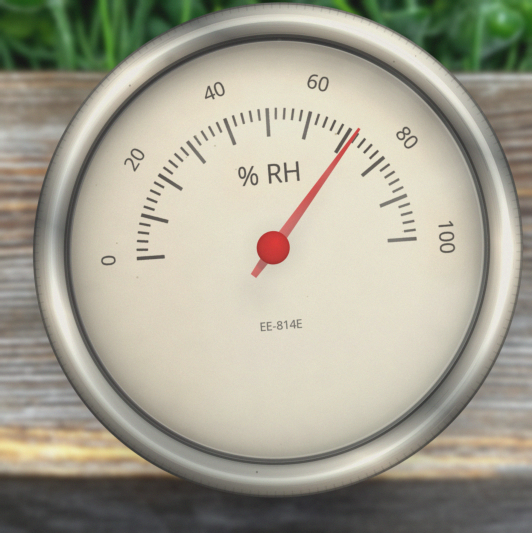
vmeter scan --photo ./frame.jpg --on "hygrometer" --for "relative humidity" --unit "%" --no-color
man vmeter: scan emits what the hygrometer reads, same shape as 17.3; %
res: 72; %
